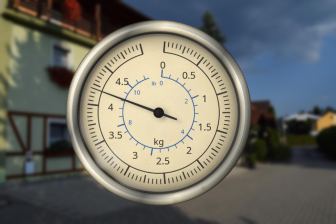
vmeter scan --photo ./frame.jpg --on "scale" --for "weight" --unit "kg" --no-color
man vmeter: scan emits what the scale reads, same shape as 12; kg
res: 4.2; kg
